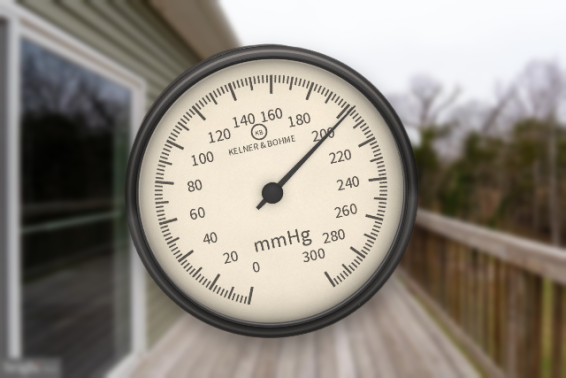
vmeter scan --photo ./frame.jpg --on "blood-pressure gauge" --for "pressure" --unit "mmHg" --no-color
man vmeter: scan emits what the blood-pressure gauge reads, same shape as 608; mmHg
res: 202; mmHg
